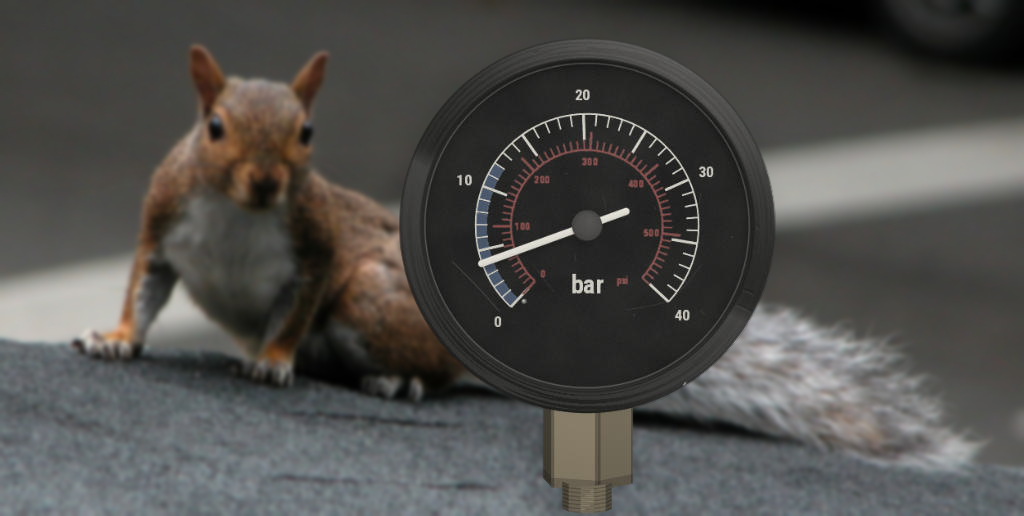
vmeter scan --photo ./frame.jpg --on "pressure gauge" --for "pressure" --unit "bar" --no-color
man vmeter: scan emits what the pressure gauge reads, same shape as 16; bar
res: 4; bar
